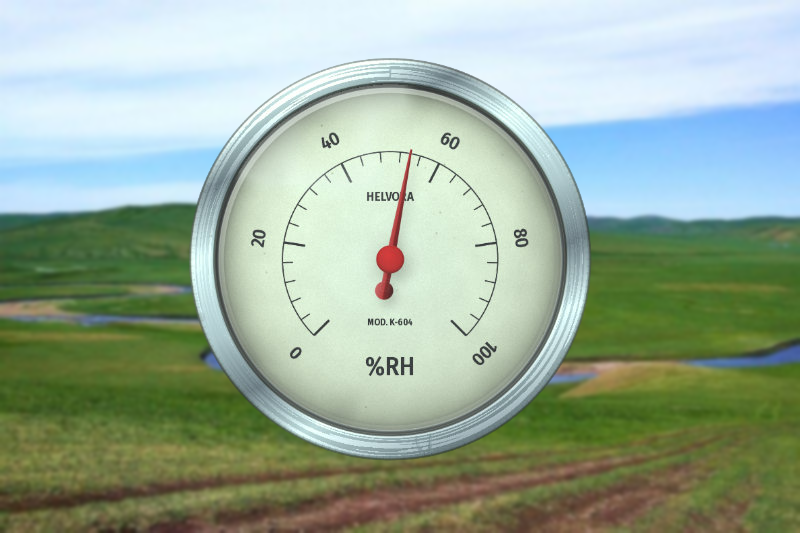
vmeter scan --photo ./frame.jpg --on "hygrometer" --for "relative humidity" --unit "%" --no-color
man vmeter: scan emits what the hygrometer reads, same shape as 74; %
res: 54; %
